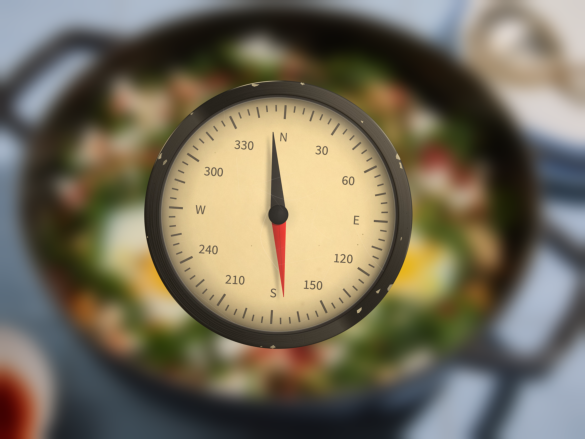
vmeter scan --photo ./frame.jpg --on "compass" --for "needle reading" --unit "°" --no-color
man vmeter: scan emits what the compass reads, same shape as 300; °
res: 172.5; °
